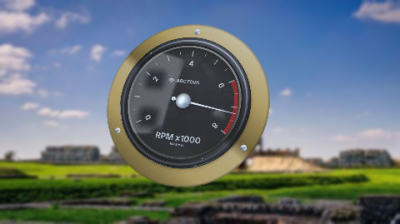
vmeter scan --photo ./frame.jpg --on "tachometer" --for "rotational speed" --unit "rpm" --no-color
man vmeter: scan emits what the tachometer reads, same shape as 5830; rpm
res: 7250; rpm
